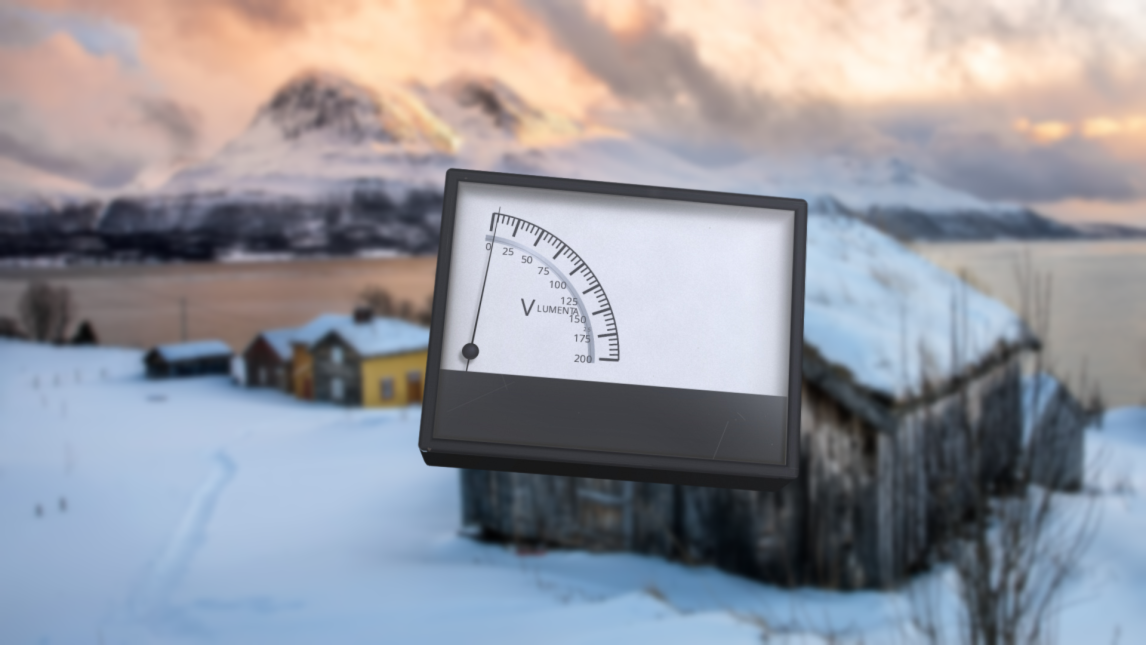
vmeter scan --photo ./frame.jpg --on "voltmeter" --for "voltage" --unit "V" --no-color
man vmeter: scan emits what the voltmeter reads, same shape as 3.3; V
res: 5; V
